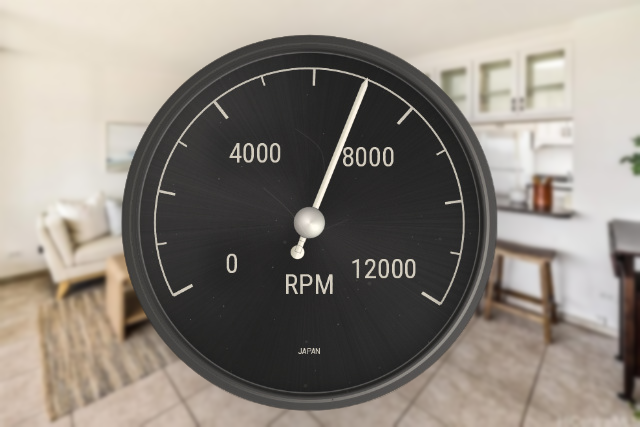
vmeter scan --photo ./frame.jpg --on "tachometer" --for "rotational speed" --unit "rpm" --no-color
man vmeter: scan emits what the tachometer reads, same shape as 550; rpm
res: 7000; rpm
